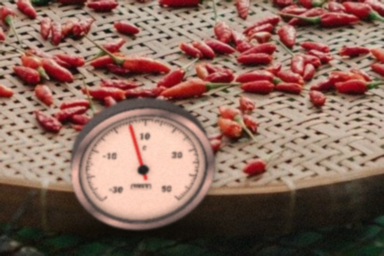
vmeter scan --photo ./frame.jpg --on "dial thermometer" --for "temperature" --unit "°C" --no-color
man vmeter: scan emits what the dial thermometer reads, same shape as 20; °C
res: 5; °C
